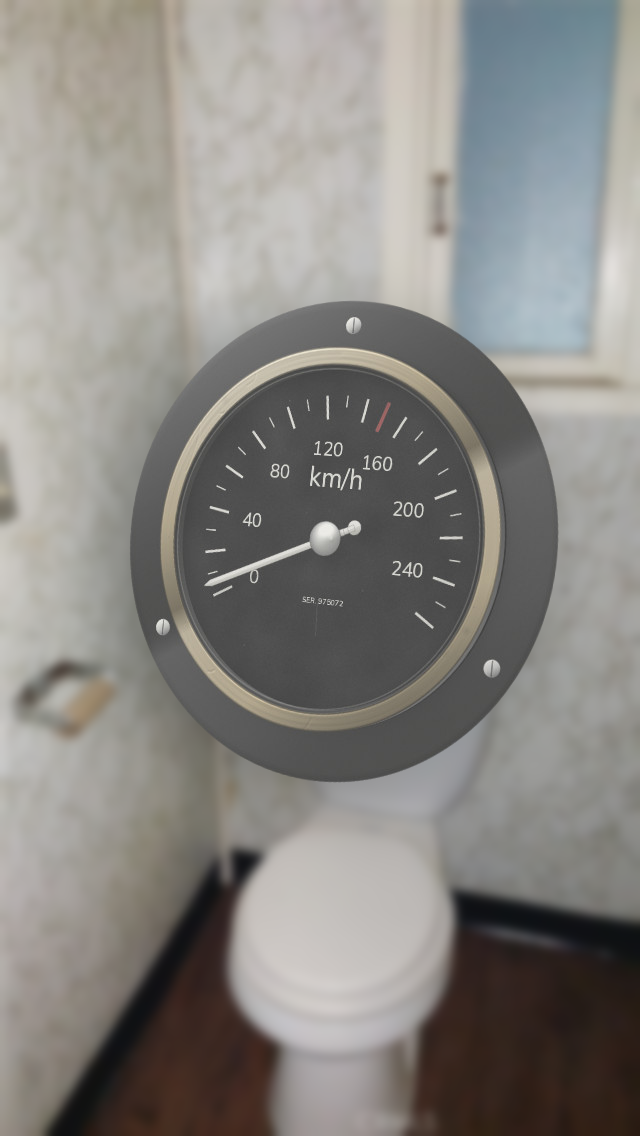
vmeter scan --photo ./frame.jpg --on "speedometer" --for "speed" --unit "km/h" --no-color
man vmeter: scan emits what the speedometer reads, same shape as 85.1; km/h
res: 5; km/h
